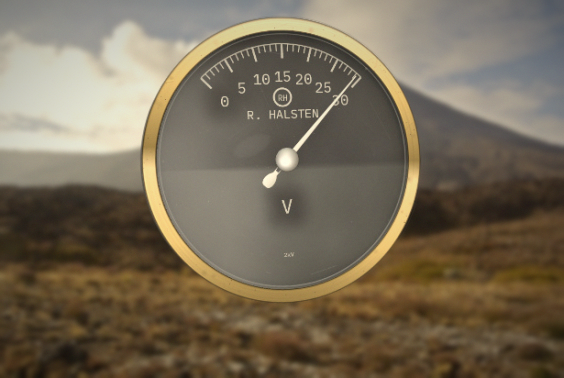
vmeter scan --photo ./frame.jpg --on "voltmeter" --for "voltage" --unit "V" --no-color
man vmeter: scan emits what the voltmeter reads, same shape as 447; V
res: 29; V
